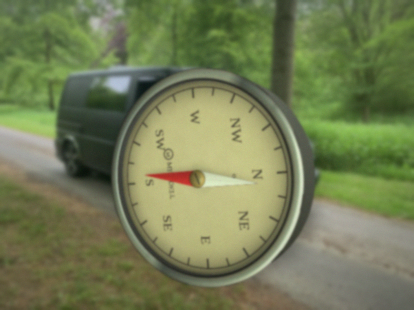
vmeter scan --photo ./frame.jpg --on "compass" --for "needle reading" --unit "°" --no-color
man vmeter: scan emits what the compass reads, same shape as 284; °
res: 187.5; °
